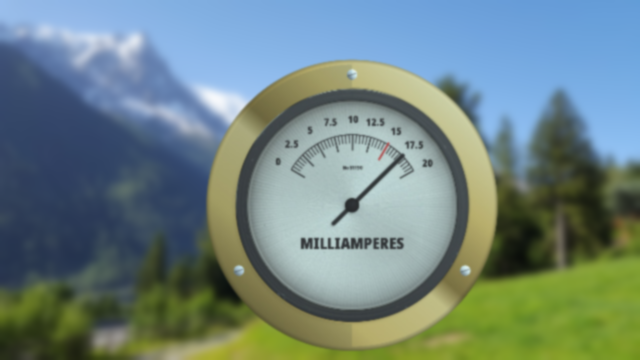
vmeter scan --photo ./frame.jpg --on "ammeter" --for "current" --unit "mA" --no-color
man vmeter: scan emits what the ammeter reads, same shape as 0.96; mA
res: 17.5; mA
